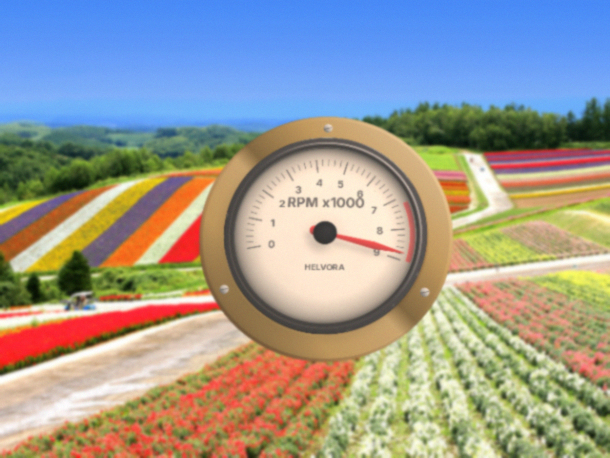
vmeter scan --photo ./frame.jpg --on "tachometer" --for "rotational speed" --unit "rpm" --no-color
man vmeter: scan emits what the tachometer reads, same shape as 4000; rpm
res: 8800; rpm
